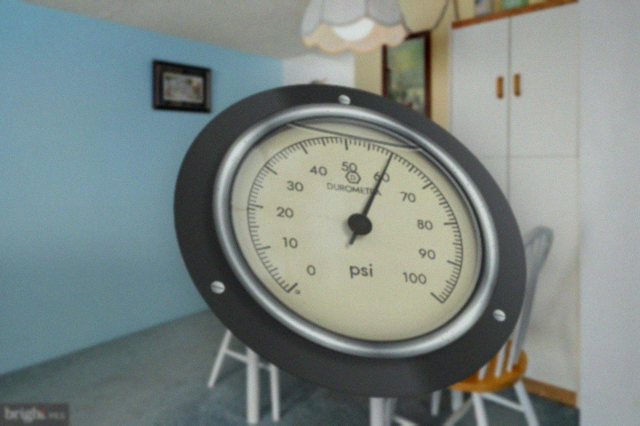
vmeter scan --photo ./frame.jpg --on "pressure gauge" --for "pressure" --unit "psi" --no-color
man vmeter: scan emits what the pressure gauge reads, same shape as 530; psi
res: 60; psi
